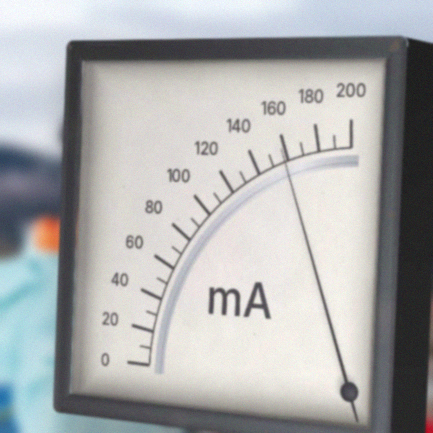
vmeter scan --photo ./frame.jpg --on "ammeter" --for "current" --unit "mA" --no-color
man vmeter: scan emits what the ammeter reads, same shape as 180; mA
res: 160; mA
